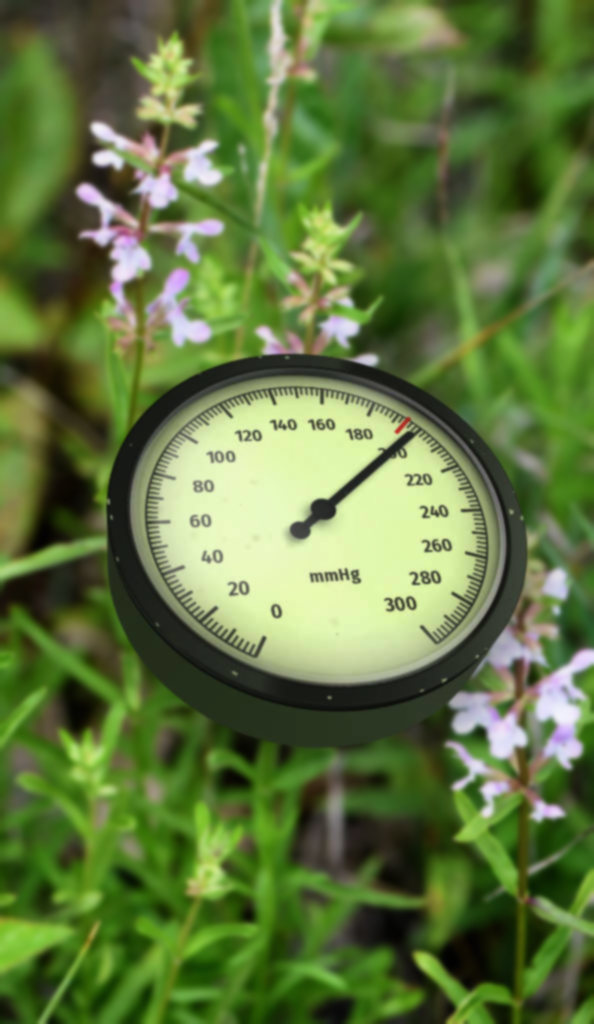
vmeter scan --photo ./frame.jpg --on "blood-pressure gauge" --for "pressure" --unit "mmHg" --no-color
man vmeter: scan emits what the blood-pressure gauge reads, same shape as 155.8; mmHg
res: 200; mmHg
